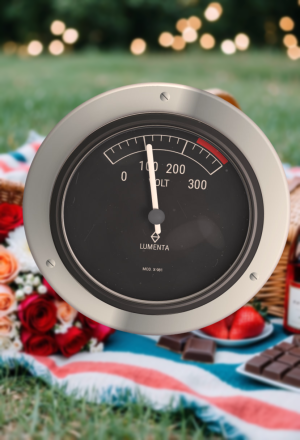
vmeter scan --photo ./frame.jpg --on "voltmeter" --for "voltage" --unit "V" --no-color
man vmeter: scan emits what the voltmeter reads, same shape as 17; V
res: 110; V
